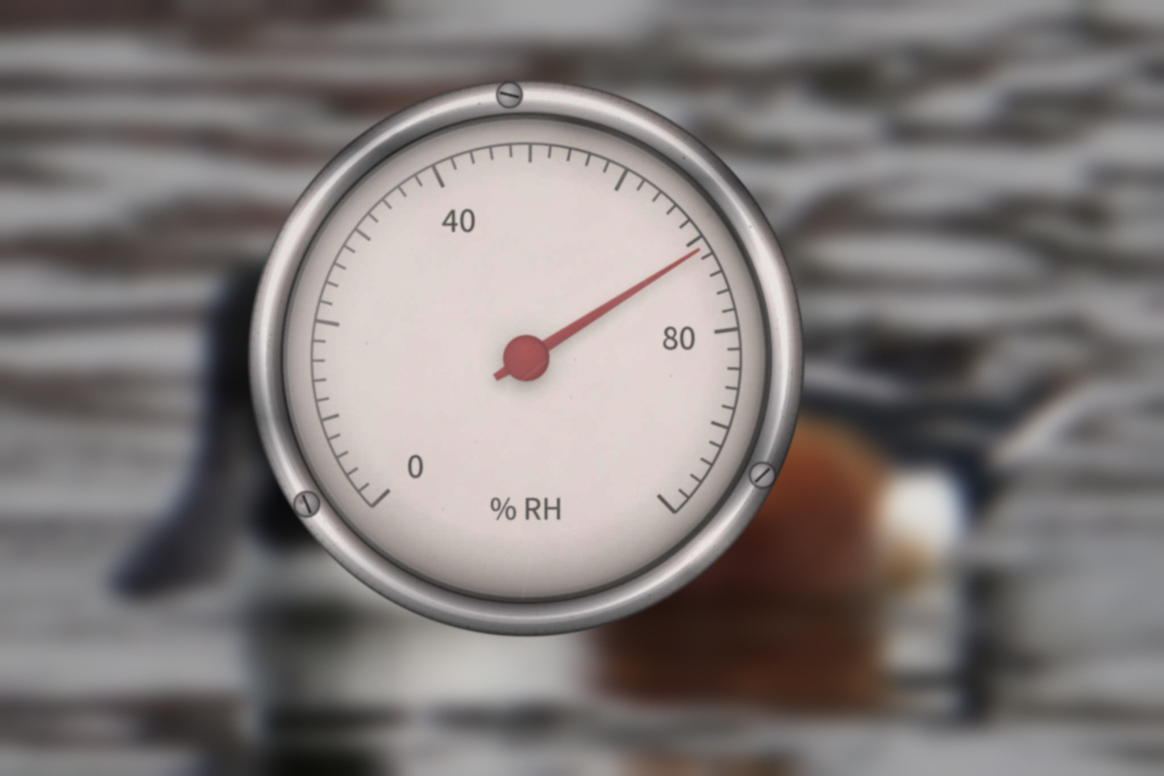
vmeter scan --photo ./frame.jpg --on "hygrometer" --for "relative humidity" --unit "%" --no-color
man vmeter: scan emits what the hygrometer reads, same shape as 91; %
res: 71; %
